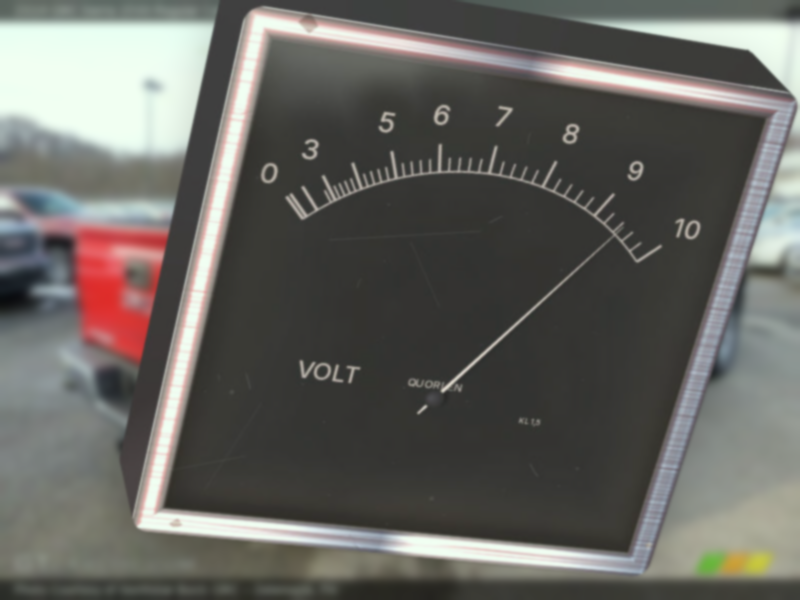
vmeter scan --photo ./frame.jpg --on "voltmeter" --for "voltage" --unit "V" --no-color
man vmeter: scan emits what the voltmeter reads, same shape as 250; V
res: 9.4; V
